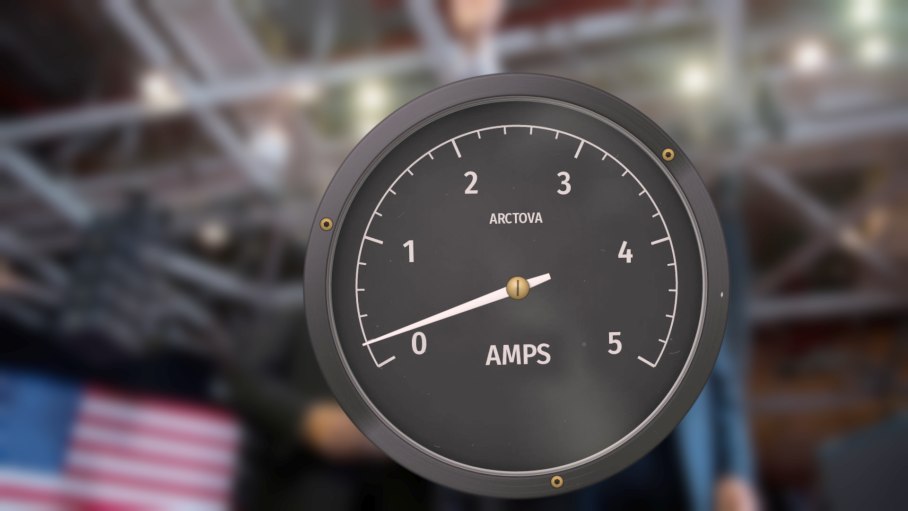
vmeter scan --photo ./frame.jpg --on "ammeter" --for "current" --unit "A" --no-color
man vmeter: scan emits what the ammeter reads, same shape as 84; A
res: 0.2; A
